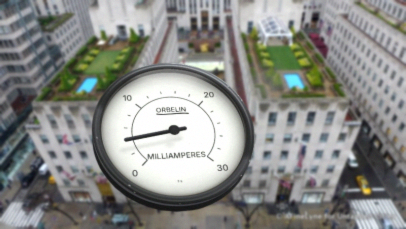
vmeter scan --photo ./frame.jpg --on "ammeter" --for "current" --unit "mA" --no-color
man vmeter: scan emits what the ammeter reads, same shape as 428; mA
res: 4; mA
